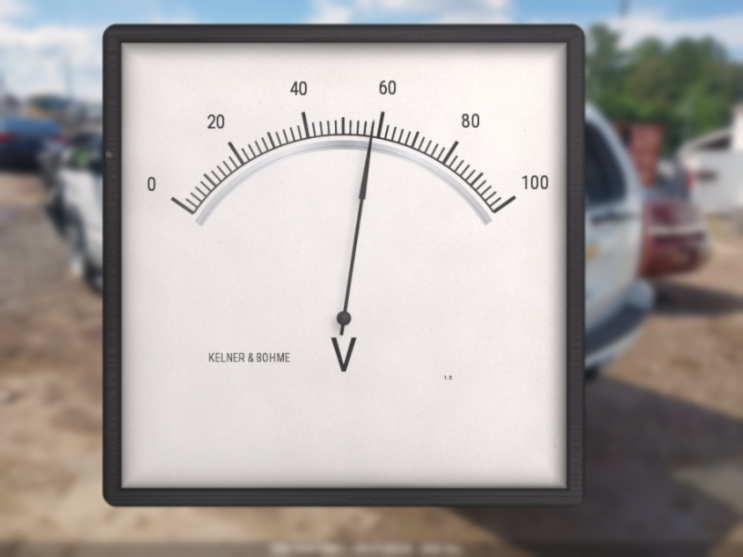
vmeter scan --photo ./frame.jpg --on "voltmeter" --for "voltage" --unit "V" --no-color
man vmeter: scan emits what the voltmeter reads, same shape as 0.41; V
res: 58; V
